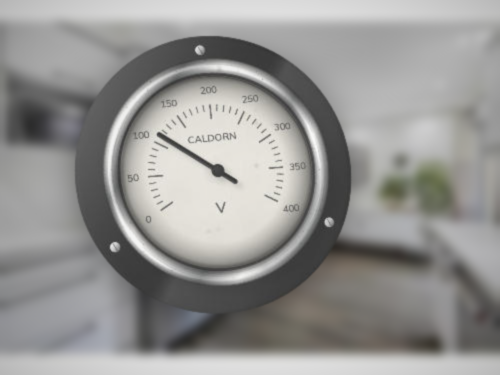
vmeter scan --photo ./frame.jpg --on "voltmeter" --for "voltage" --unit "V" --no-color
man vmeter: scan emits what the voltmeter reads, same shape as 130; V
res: 110; V
